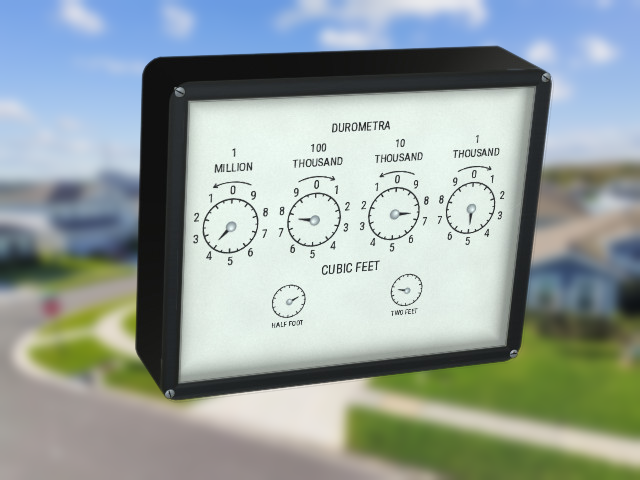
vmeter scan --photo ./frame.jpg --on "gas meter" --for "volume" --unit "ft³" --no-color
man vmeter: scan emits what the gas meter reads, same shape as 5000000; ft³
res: 377500; ft³
